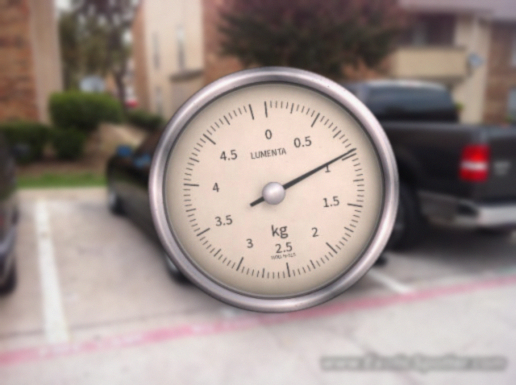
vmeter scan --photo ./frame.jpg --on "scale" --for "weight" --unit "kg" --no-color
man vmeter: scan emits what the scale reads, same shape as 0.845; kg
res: 0.95; kg
